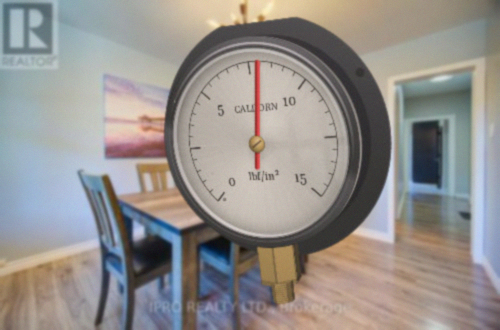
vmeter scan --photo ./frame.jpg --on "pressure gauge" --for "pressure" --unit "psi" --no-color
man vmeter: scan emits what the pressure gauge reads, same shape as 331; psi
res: 8; psi
